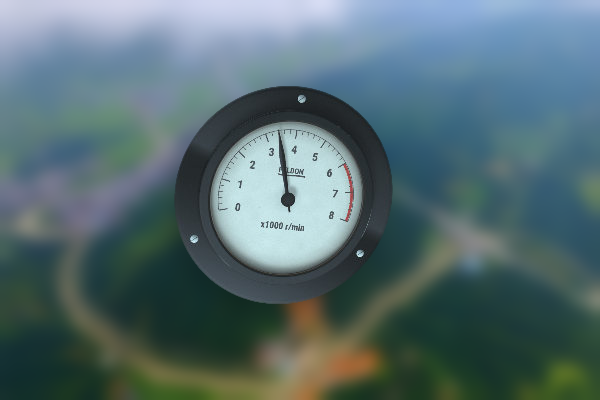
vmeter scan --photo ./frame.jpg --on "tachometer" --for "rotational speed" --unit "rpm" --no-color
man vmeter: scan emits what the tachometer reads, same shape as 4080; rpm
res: 3400; rpm
